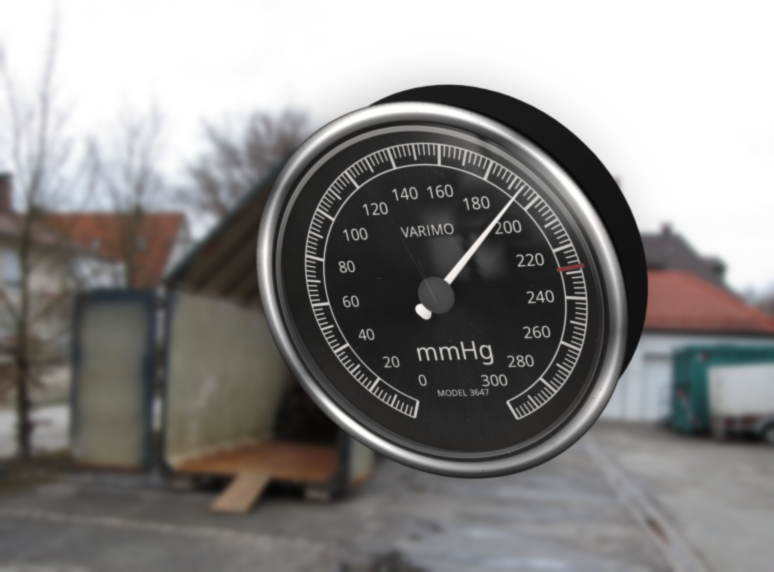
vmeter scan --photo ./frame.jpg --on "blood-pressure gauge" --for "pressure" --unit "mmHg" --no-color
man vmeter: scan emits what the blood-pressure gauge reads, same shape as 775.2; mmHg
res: 194; mmHg
